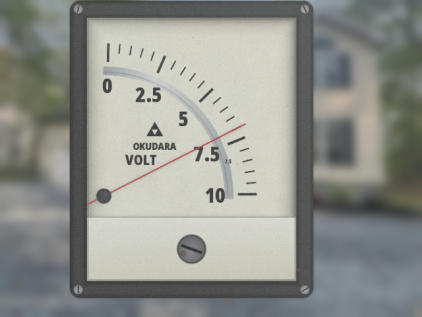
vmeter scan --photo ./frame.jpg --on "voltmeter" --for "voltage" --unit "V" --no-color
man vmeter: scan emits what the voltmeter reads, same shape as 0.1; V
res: 7; V
